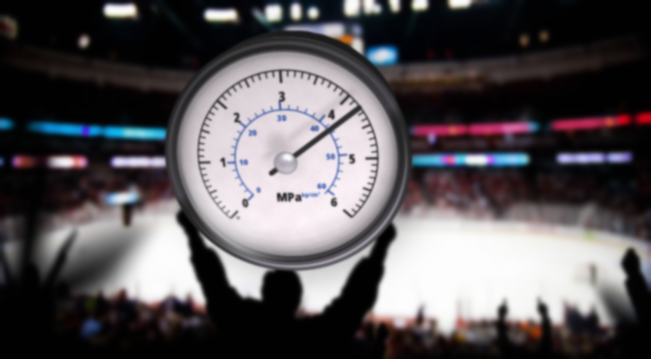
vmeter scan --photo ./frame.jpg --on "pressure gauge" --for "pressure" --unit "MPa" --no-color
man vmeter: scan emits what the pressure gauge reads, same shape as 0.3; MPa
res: 4.2; MPa
